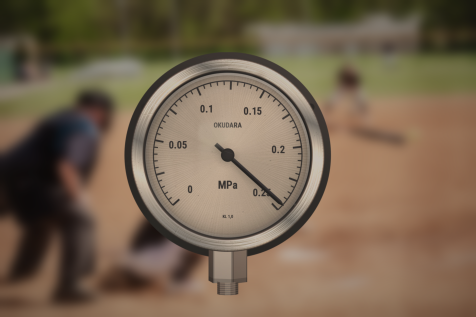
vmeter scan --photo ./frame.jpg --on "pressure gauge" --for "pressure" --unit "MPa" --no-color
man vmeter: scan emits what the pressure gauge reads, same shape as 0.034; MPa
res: 0.245; MPa
